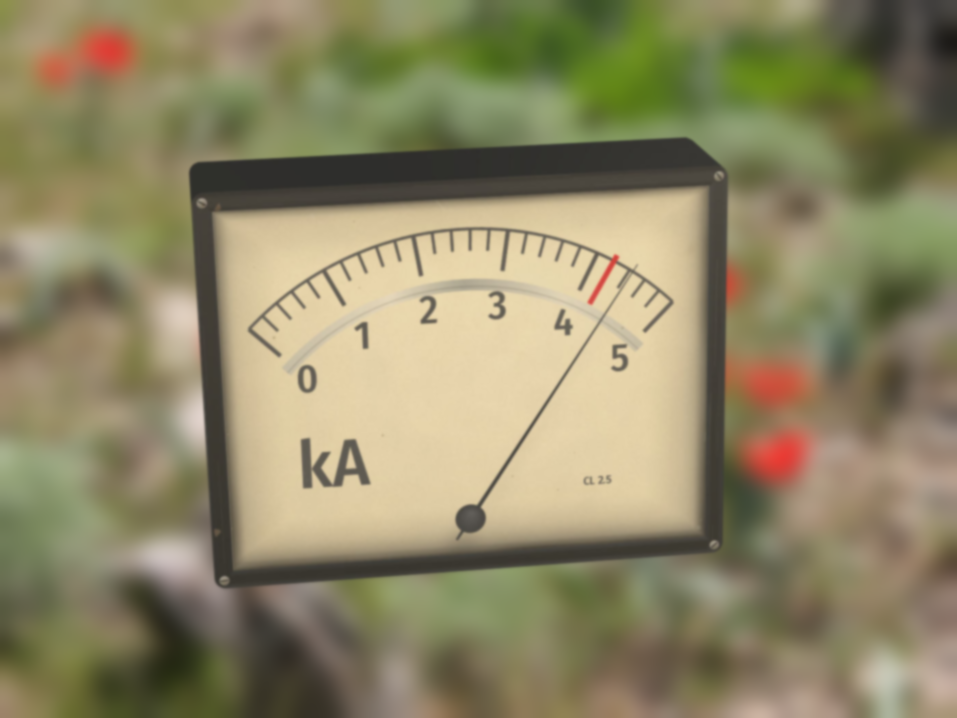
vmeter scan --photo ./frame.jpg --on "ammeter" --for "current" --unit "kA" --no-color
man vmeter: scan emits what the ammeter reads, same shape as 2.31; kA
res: 4.4; kA
